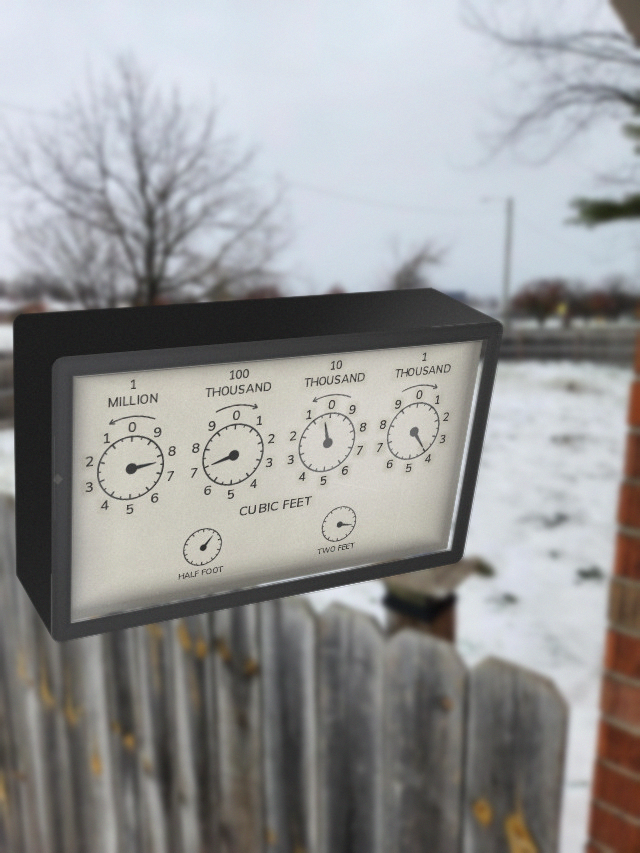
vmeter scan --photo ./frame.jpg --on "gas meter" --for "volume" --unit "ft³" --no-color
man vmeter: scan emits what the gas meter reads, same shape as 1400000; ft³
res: 770400; ft³
